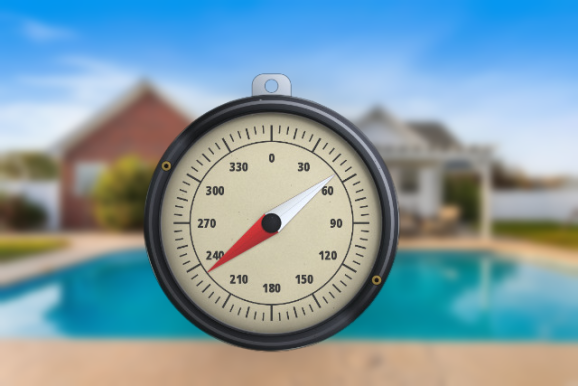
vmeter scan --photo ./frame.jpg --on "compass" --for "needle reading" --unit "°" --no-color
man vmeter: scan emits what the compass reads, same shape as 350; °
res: 232.5; °
